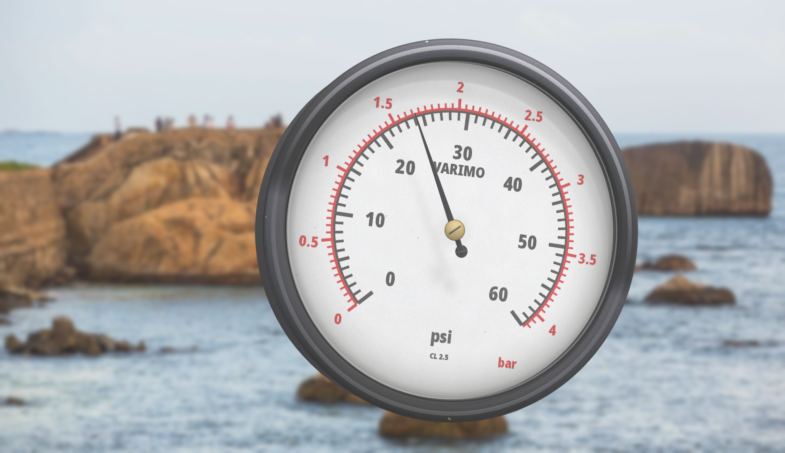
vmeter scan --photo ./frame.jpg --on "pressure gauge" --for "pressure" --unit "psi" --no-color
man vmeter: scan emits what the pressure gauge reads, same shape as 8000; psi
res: 24; psi
